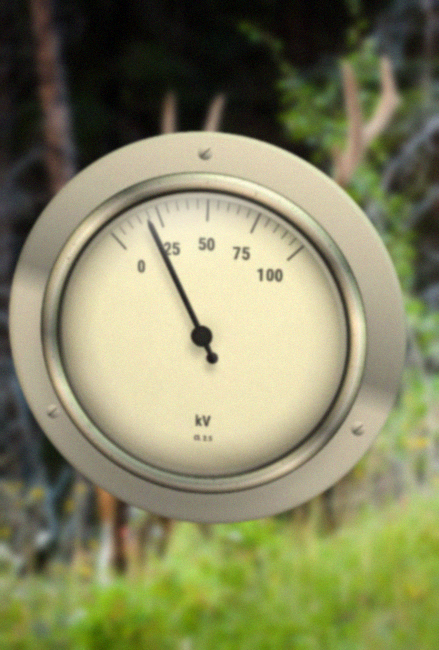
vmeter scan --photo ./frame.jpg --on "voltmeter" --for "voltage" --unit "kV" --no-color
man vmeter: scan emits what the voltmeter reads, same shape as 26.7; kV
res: 20; kV
